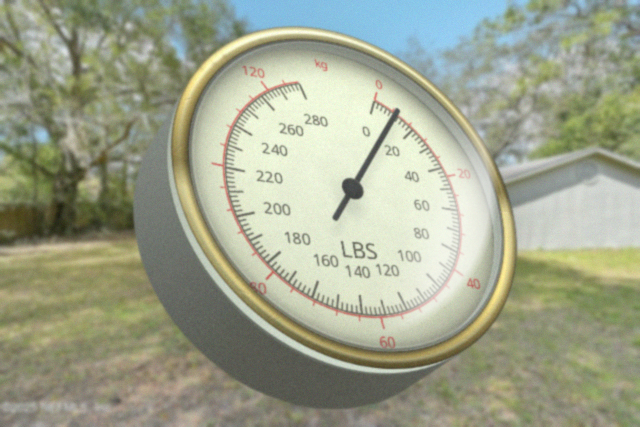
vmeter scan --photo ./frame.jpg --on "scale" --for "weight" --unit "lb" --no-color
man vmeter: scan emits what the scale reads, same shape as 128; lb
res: 10; lb
